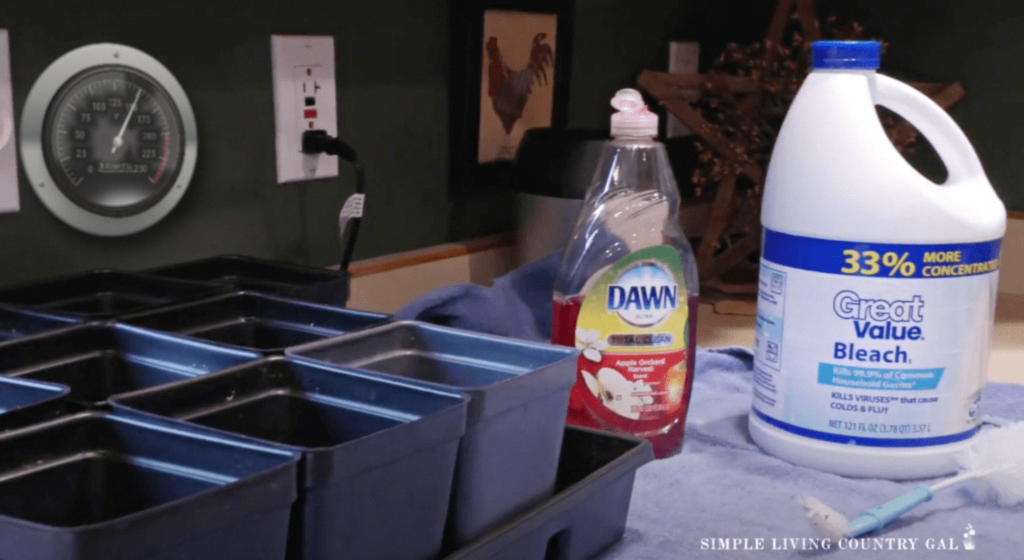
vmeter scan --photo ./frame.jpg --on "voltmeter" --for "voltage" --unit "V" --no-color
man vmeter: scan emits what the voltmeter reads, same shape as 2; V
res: 150; V
